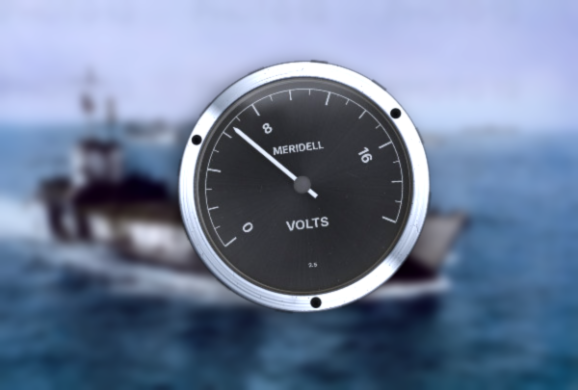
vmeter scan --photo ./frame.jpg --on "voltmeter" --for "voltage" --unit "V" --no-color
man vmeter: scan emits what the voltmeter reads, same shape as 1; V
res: 6.5; V
